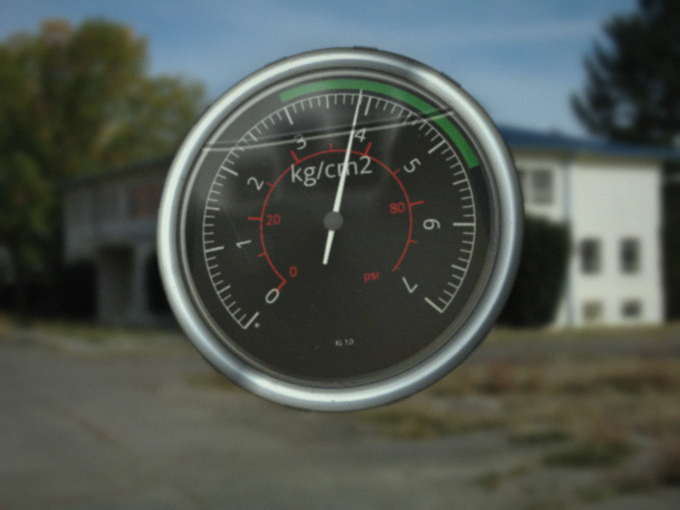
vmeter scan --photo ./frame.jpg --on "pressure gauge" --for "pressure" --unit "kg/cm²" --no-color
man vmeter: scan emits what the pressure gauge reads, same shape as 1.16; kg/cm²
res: 3.9; kg/cm²
